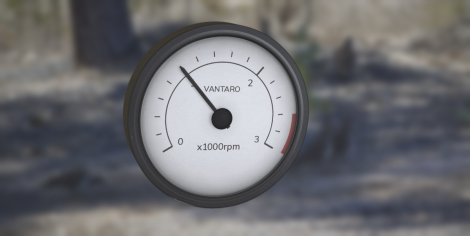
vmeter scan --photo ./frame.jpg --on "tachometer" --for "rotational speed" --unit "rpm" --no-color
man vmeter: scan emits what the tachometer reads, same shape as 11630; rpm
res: 1000; rpm
